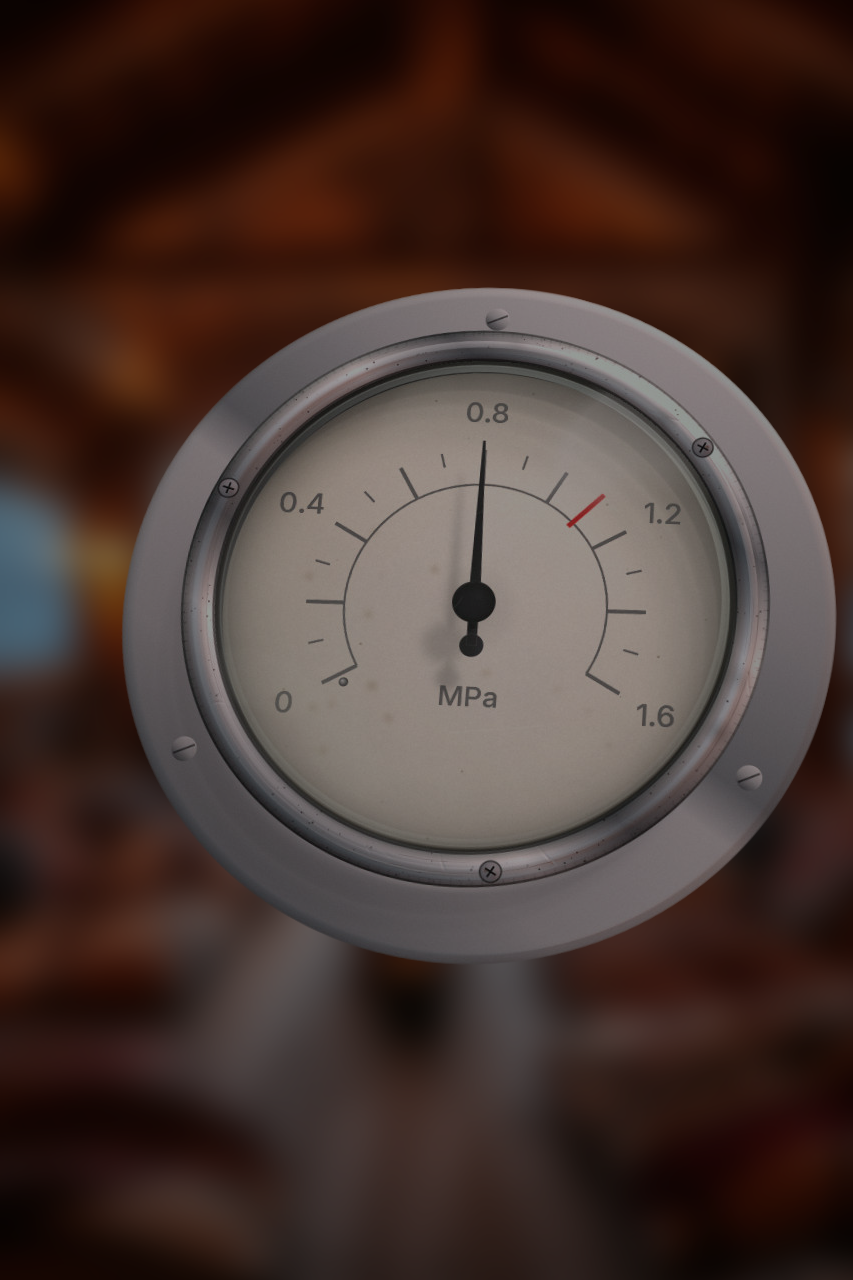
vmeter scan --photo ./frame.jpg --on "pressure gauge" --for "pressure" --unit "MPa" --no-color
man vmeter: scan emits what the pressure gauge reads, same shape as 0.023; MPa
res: 0.8; MPa
